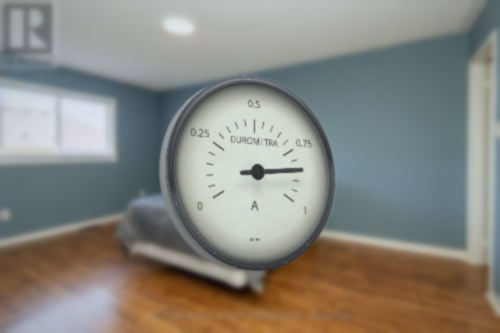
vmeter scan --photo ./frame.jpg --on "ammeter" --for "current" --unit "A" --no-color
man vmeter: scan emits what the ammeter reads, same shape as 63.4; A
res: 0.85; A
